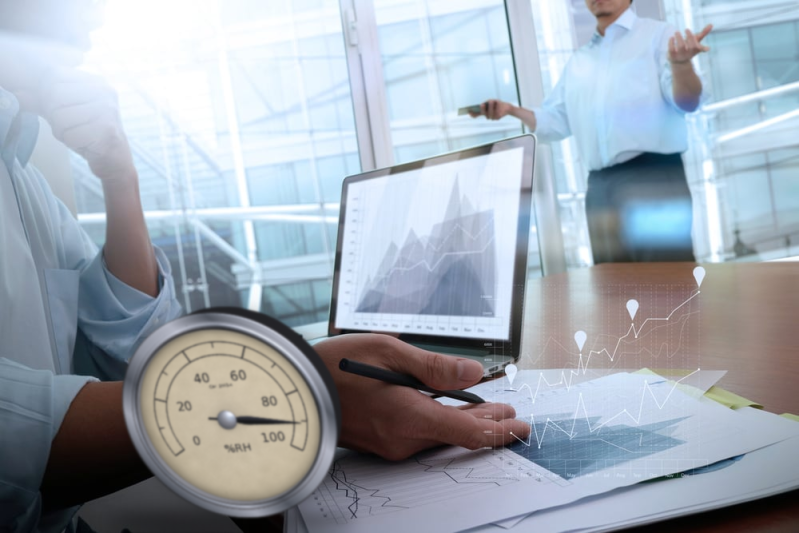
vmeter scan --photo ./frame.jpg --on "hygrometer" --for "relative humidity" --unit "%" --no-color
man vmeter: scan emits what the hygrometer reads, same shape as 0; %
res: 90; %
